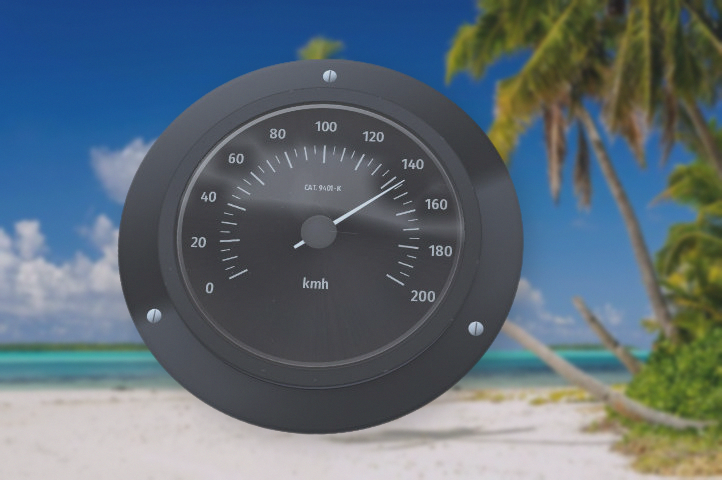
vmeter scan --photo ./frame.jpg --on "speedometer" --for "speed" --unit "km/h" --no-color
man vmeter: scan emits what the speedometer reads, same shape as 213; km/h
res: 145; km/h
